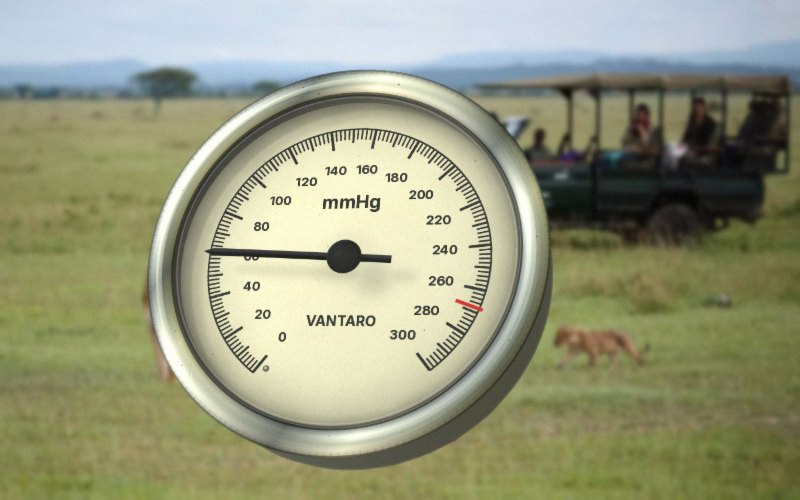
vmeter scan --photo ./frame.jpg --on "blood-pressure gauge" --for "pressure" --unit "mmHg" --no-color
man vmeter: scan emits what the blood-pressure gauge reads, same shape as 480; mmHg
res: 60; mmHg
